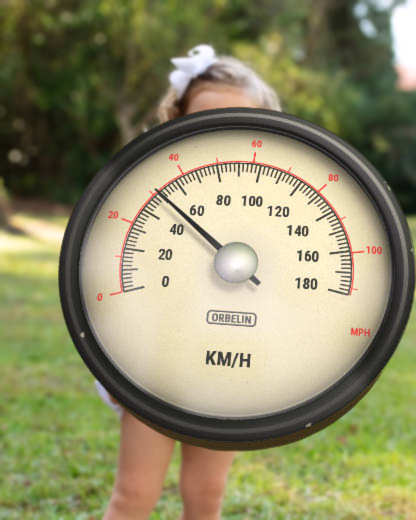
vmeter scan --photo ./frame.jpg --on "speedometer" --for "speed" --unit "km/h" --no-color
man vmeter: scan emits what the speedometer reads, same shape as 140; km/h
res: 50; km/h
